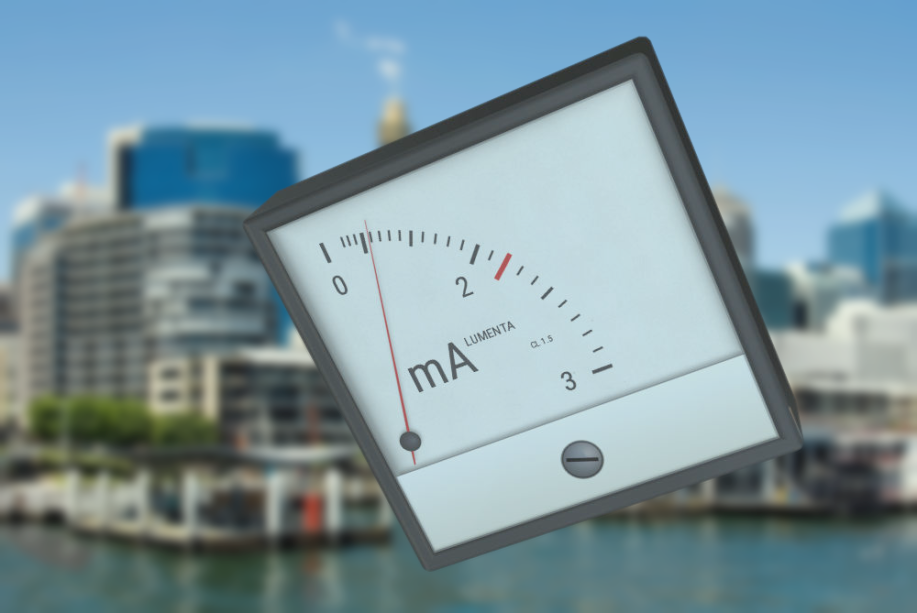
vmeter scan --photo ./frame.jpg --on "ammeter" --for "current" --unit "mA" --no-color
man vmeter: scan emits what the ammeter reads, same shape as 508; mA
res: 1.1; mA
